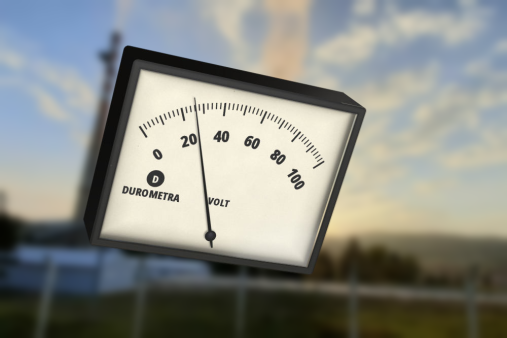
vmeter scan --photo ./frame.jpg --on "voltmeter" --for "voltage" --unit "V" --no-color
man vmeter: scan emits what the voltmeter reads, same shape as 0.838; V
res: 26; V
